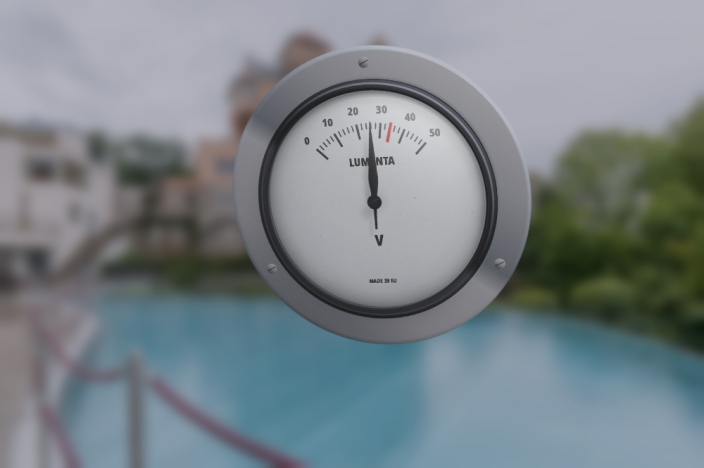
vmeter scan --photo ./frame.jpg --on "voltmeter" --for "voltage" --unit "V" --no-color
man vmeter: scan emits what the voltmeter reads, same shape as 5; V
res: 26; V
